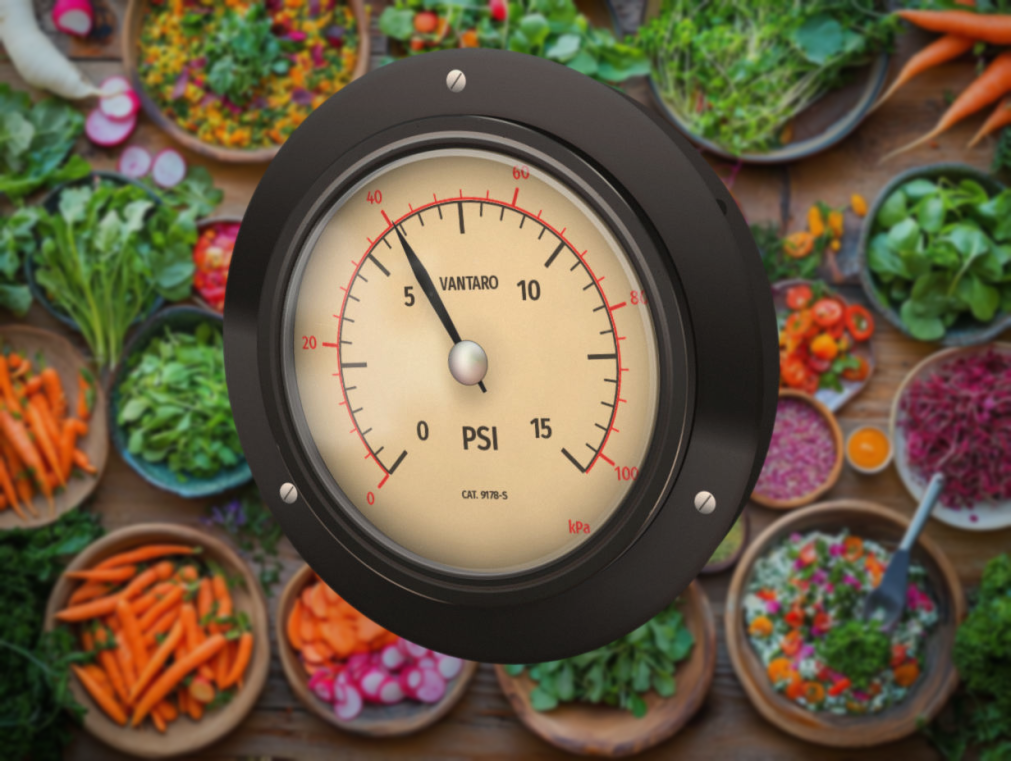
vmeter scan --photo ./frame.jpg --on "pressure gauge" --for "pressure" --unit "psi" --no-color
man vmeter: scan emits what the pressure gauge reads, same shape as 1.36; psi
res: 6; psi
